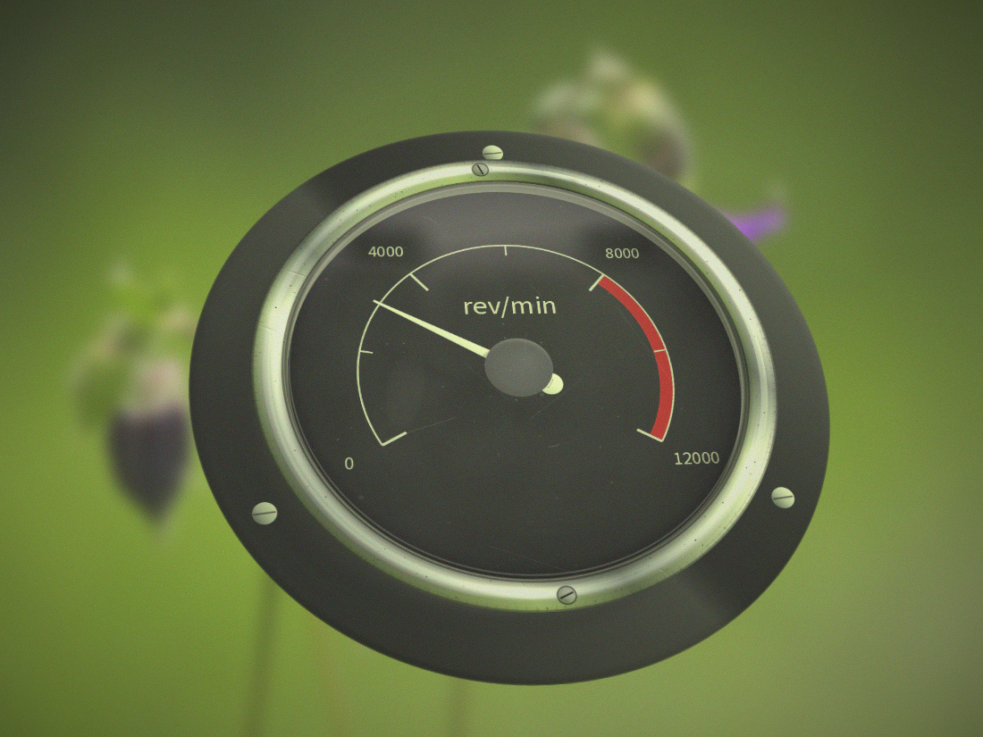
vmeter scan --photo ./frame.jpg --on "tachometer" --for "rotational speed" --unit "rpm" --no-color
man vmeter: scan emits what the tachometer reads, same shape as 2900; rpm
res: 3000; rpm
